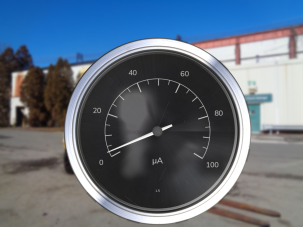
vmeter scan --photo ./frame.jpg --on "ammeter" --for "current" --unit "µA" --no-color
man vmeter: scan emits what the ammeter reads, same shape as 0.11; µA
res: 2.5; µA
